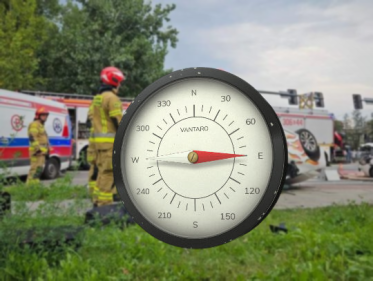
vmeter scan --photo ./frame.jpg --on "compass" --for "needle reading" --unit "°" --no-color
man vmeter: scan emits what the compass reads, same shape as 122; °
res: 90; °
